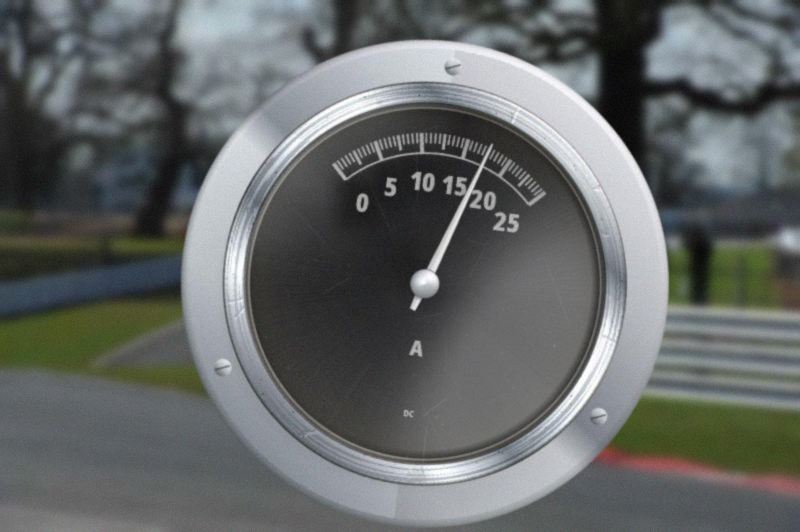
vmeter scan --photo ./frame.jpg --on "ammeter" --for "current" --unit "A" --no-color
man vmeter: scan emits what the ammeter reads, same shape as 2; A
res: 17.5; A
